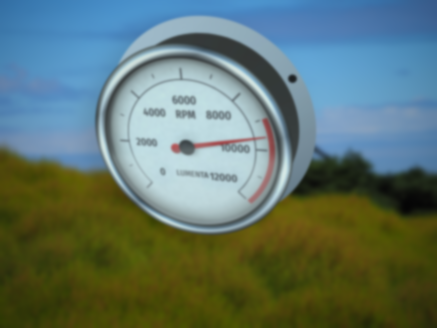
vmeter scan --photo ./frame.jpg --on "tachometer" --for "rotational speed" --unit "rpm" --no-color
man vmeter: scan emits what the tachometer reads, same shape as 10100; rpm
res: 9500; rpm
